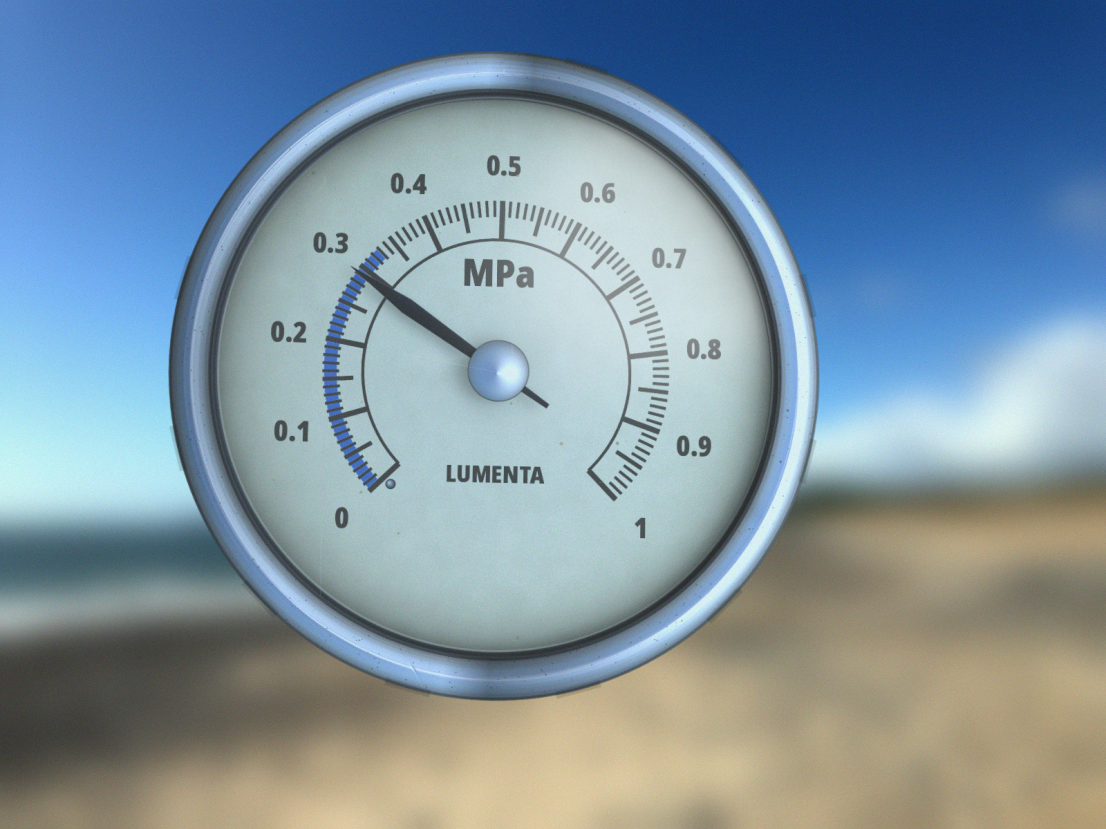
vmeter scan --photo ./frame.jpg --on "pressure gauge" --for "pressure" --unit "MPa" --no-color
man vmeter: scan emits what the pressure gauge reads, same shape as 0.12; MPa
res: 0.29; MPa
